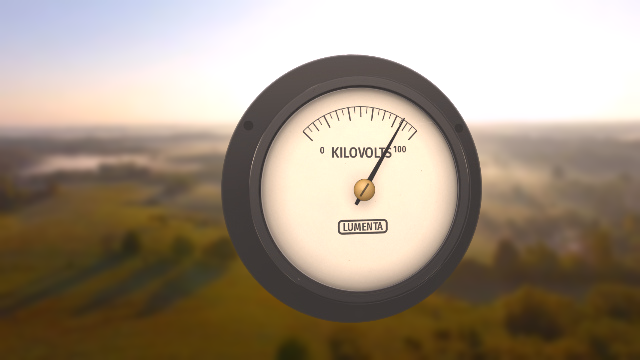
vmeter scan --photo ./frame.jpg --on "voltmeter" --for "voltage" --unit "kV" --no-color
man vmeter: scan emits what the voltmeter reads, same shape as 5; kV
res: 85; kV
